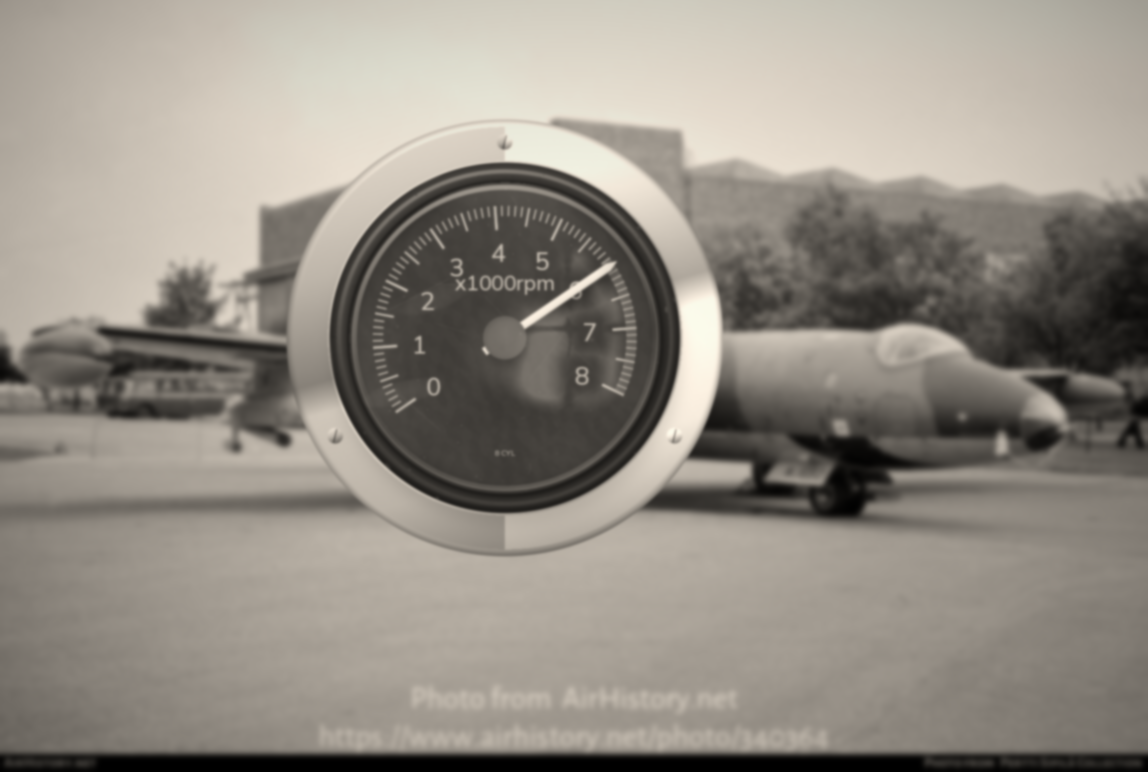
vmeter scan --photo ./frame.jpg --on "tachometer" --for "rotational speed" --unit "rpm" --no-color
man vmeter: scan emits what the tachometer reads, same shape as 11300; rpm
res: 6000; rpm
